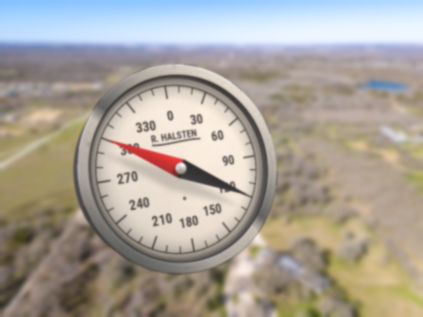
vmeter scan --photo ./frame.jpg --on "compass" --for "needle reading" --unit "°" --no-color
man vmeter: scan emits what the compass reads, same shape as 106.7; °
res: 300; °
